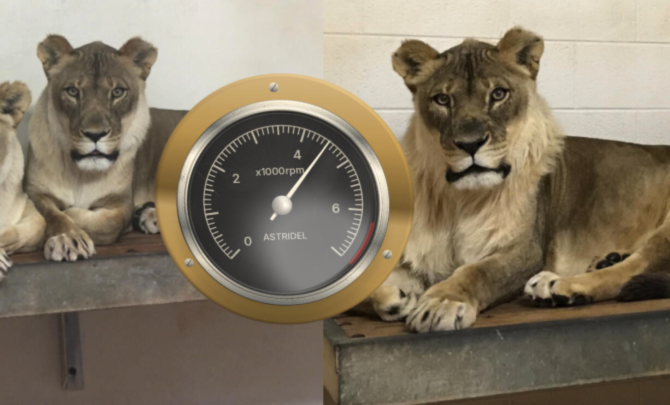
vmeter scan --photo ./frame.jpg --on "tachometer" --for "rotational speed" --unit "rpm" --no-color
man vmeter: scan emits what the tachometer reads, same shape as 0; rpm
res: 4500; rpm
